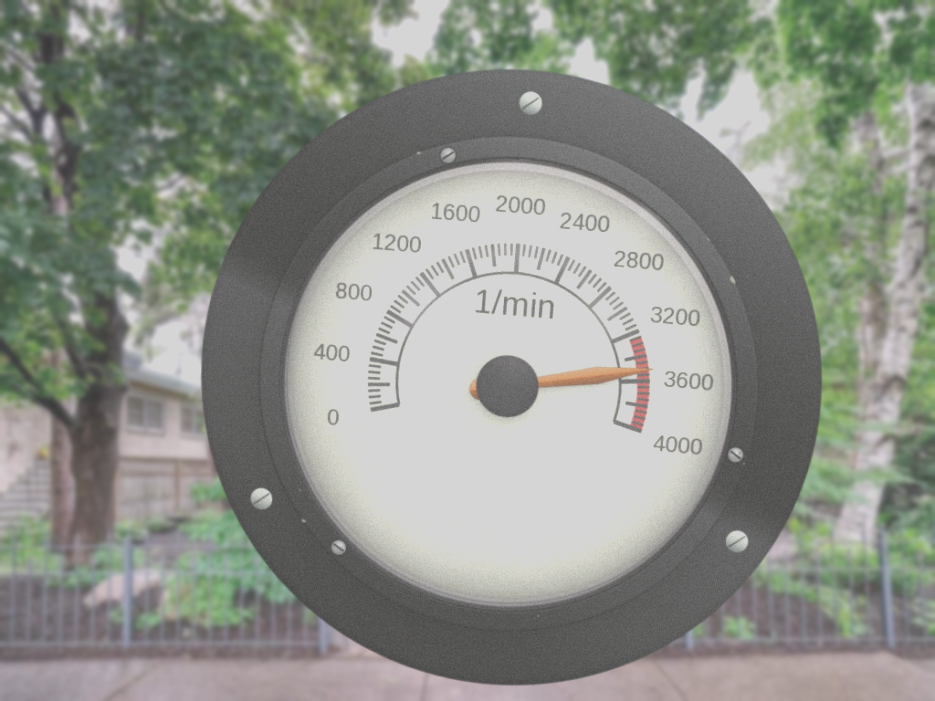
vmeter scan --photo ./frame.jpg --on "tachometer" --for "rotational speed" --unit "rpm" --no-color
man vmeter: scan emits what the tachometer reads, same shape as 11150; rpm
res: 3500; rpm
